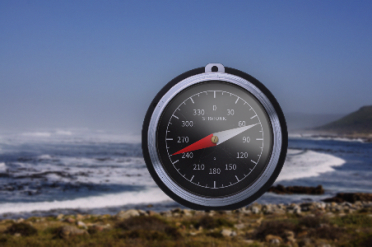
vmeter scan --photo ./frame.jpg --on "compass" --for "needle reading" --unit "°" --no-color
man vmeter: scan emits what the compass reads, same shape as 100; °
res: 250; °
